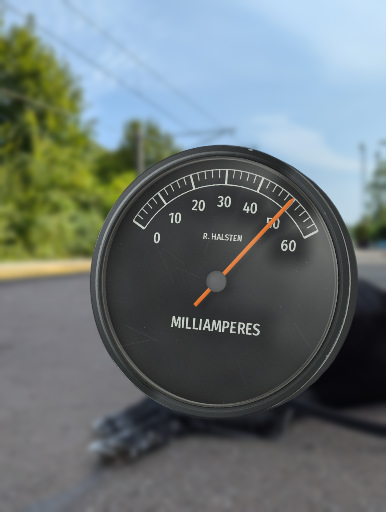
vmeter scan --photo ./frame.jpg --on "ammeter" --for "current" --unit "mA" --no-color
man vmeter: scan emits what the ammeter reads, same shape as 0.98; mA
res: 50; mA
